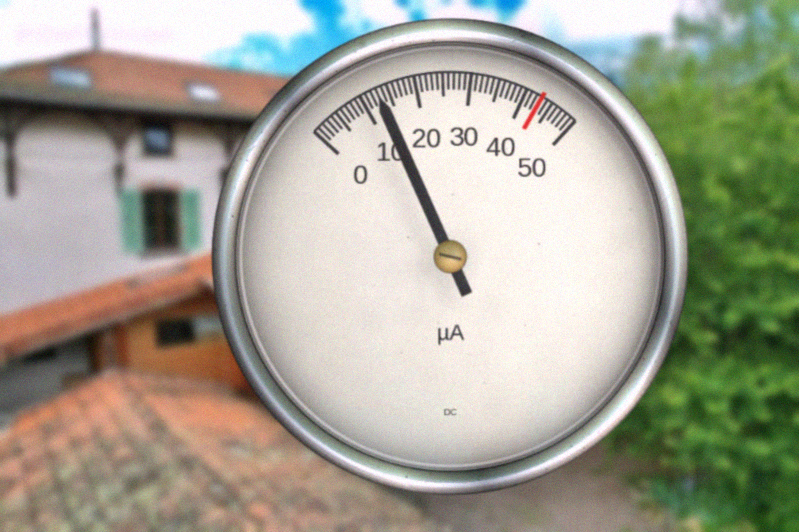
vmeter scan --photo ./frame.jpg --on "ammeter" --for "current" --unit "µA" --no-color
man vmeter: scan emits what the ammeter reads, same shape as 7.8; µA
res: 13; µA
